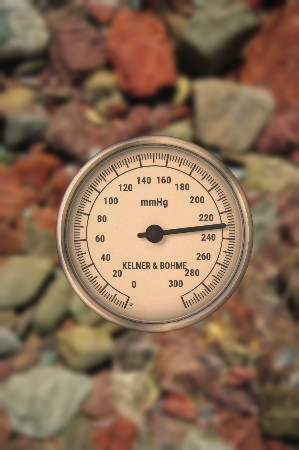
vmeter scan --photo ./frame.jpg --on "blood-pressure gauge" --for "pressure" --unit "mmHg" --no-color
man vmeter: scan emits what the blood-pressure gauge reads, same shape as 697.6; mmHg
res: 230; mmHg
